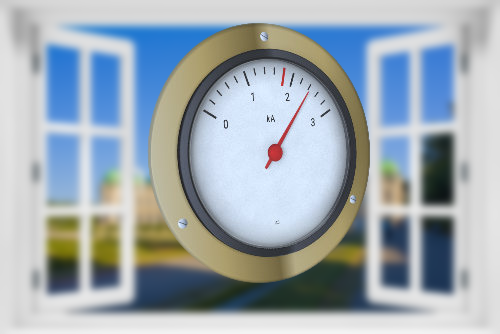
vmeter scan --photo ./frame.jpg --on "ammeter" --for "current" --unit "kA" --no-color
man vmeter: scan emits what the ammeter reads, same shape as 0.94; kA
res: 2.4; kA
